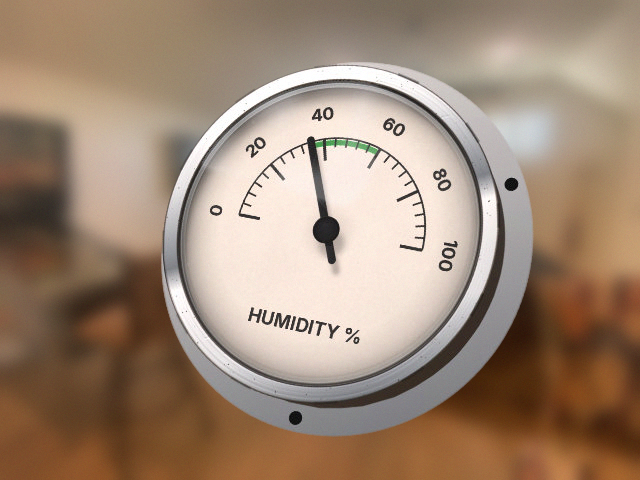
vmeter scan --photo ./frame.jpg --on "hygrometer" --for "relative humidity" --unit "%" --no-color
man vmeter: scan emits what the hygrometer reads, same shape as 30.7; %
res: 36; %
